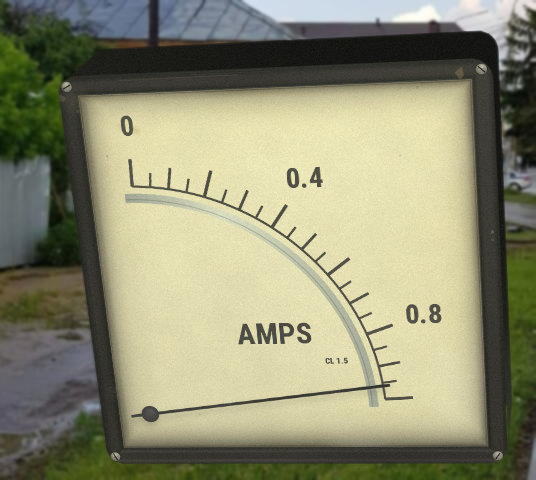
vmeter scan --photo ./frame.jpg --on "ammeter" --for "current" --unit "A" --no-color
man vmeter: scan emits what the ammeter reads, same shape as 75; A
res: 0.95; A
